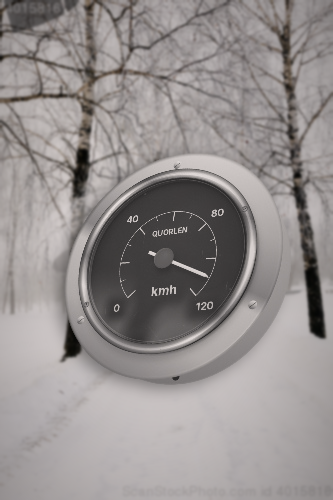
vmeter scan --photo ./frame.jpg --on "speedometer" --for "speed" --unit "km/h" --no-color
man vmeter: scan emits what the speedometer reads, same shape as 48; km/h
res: 110; km/h
